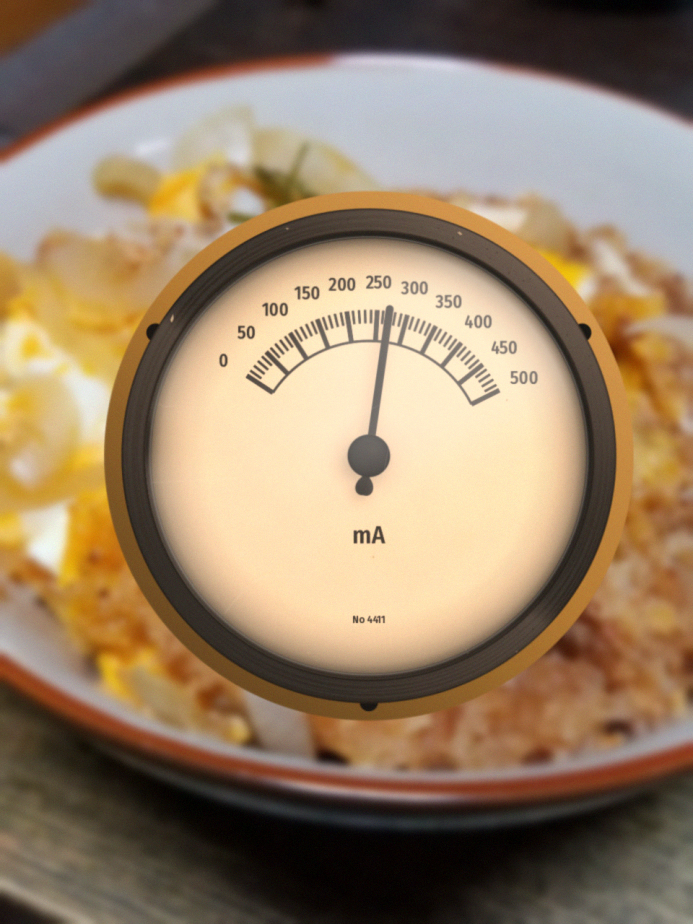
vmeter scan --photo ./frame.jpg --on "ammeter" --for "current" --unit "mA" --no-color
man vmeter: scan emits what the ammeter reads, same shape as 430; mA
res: 270; mA
